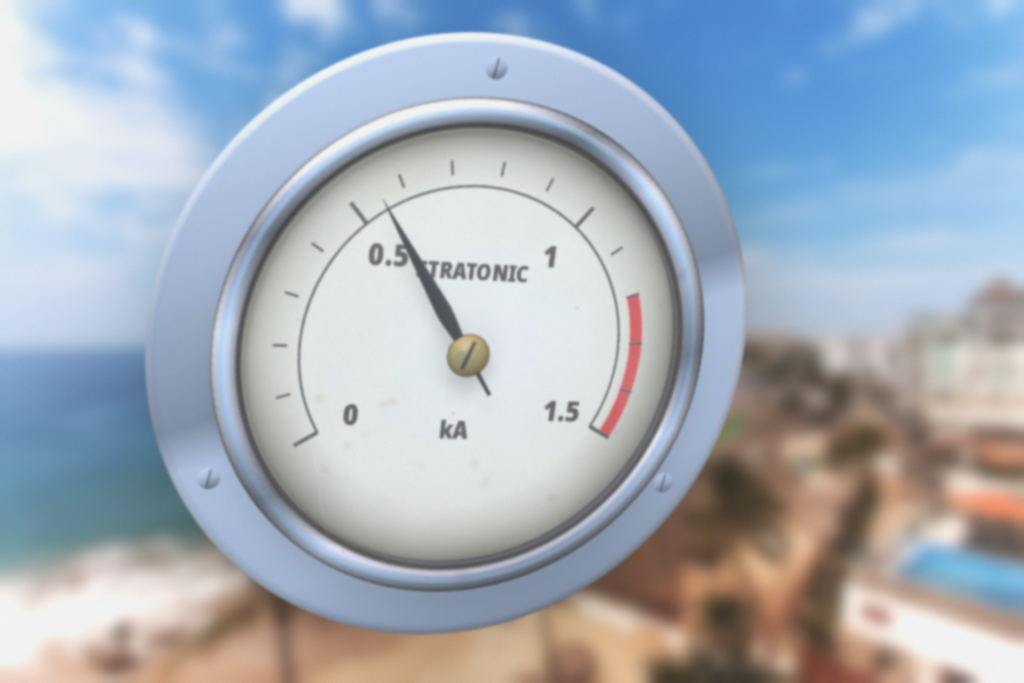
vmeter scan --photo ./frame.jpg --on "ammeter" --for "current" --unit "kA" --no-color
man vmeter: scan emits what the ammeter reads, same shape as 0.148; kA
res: 0.55; kA
